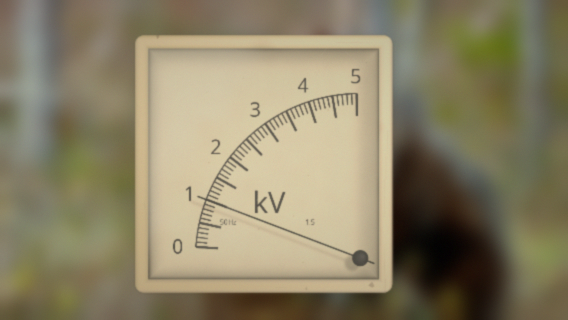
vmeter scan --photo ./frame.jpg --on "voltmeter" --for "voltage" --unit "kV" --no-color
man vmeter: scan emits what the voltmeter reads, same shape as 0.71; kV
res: 1; kV
